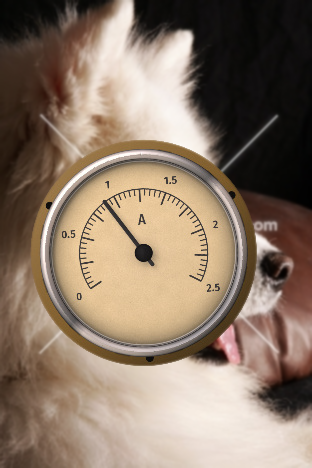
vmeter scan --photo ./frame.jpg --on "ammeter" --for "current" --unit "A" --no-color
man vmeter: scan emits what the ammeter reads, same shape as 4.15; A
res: 0.9; A
